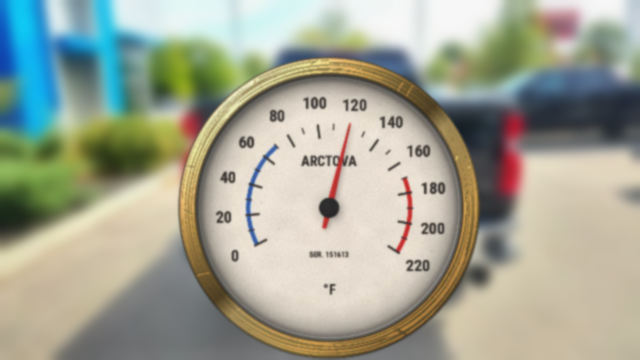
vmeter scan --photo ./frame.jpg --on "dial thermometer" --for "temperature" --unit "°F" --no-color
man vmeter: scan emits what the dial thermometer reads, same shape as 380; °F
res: 120; °F
